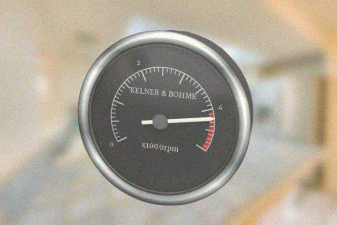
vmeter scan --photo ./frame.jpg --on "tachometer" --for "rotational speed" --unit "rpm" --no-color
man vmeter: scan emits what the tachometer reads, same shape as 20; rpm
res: 4200; rpm
